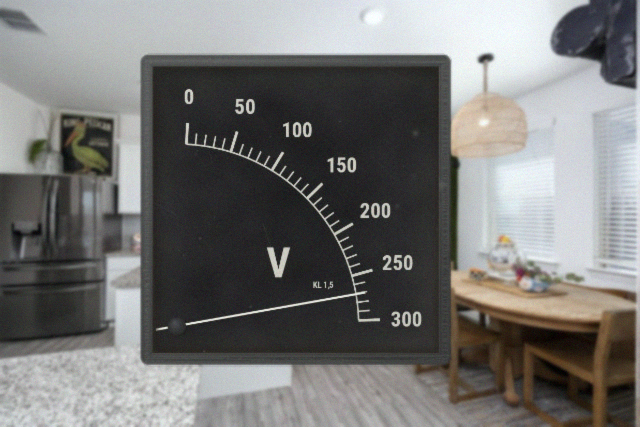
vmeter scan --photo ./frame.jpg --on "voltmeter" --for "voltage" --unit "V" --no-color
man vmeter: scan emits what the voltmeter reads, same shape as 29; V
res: 270; V
